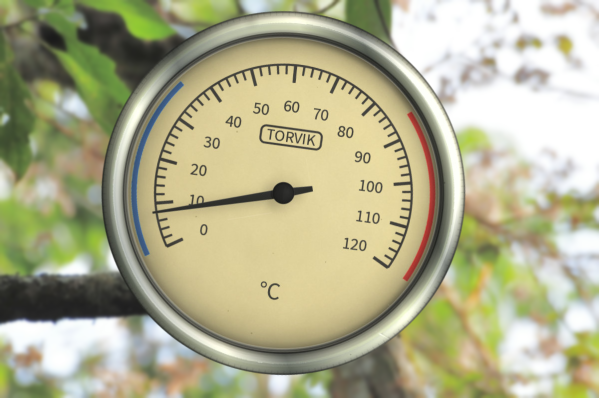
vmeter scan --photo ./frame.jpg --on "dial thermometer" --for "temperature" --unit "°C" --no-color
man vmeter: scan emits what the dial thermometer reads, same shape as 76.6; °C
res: 8; °C
